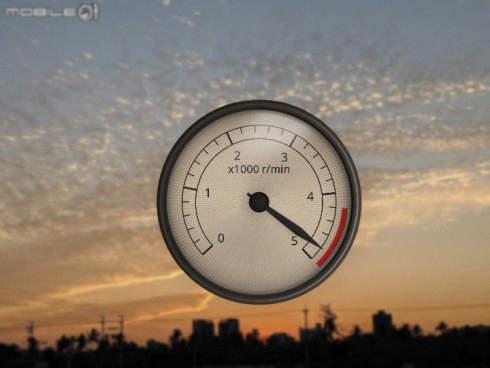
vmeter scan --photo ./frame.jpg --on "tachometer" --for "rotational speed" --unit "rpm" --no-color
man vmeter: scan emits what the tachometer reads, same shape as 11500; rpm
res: 4800; rpm
